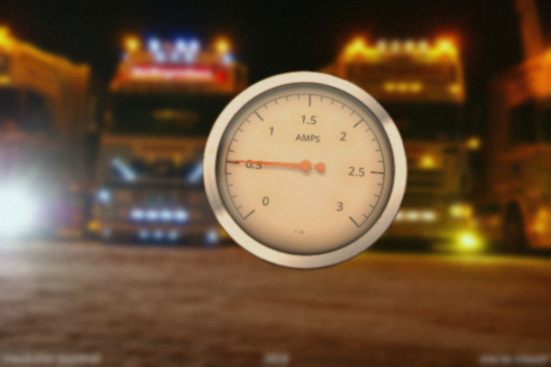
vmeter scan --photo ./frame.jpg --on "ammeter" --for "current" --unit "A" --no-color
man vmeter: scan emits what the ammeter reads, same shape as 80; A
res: 0.5; A
